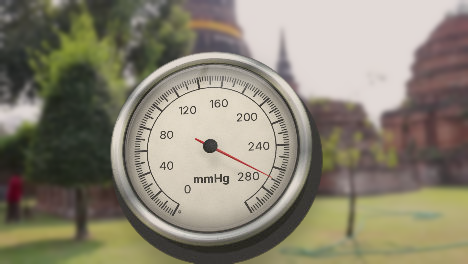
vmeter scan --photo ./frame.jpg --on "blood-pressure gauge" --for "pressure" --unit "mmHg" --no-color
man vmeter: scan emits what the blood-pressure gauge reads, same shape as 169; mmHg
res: 270; mmHg
